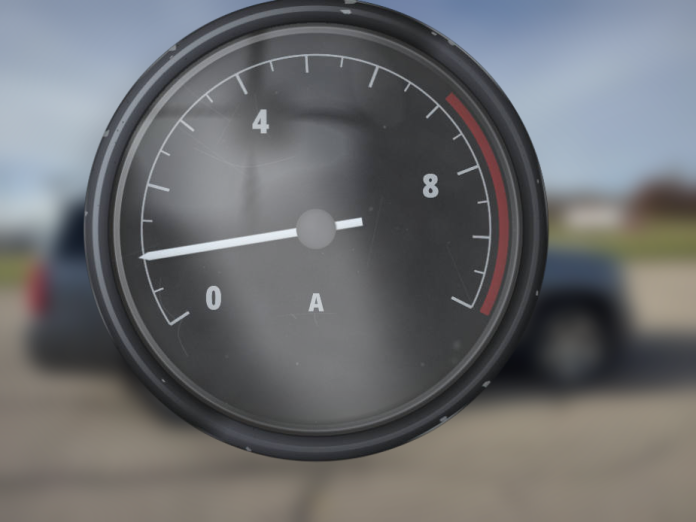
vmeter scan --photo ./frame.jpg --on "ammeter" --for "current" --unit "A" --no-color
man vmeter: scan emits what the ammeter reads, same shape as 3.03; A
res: 1; A
